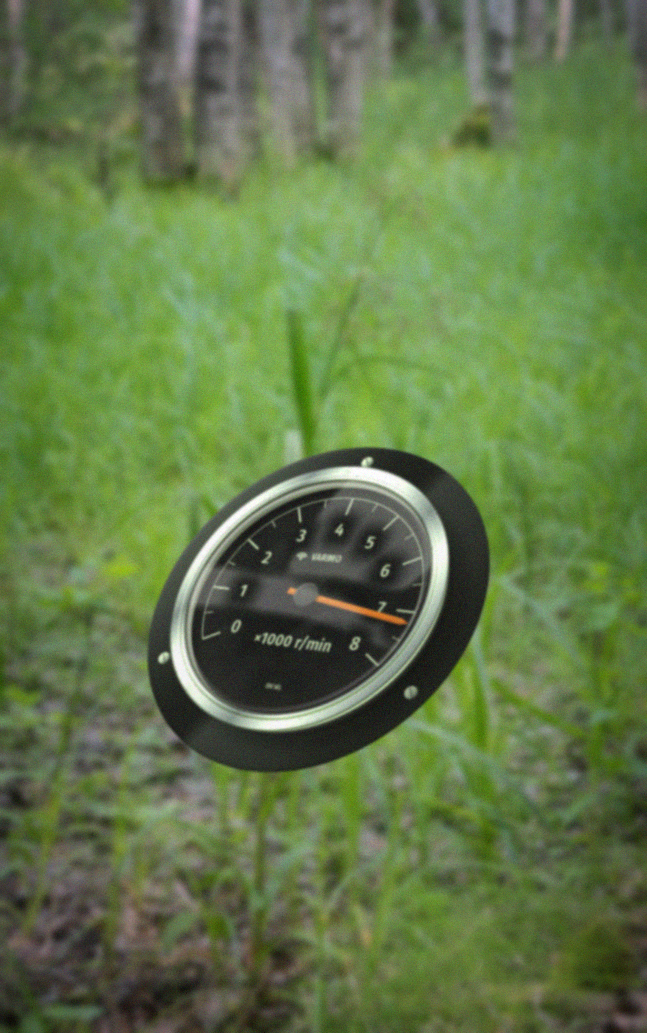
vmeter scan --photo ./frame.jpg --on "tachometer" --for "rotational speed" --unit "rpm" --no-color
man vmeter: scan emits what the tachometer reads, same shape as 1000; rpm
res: 7250; rpm
